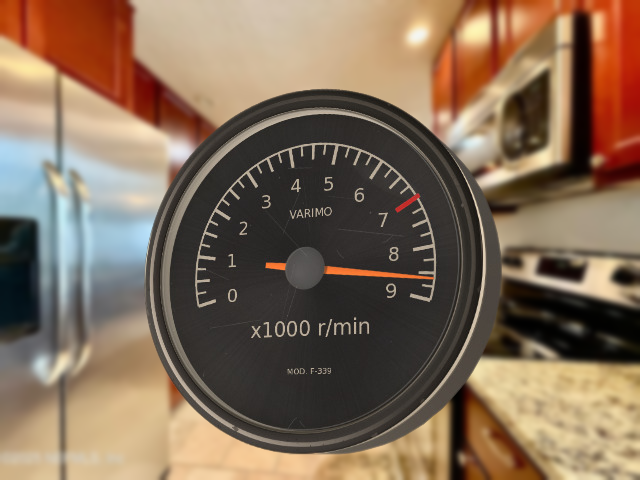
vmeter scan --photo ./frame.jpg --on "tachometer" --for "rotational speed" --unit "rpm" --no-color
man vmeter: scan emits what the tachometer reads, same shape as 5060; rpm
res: 8625; rpm
